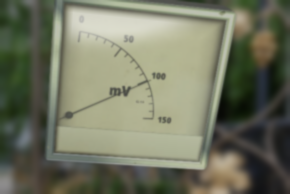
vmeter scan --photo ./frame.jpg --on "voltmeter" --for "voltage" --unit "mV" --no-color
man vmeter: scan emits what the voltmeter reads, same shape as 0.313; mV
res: 100; mV
